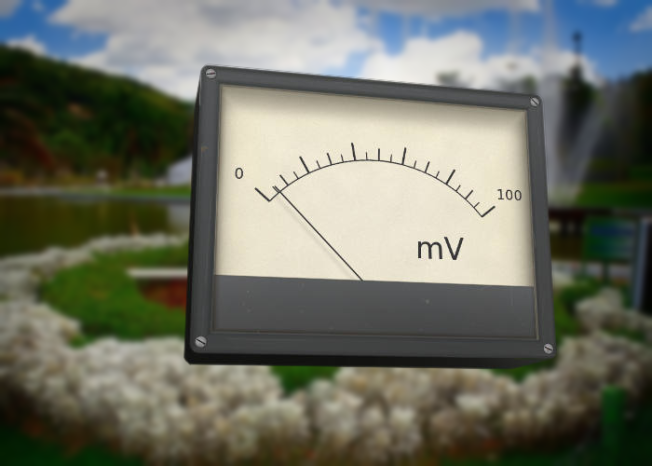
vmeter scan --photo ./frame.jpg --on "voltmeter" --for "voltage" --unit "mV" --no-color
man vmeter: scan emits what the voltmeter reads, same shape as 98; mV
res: 5; mV
